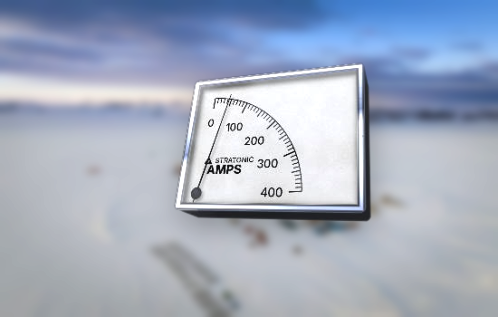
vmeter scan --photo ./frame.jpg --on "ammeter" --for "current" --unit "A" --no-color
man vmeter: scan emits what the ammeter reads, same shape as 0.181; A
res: 50; A
